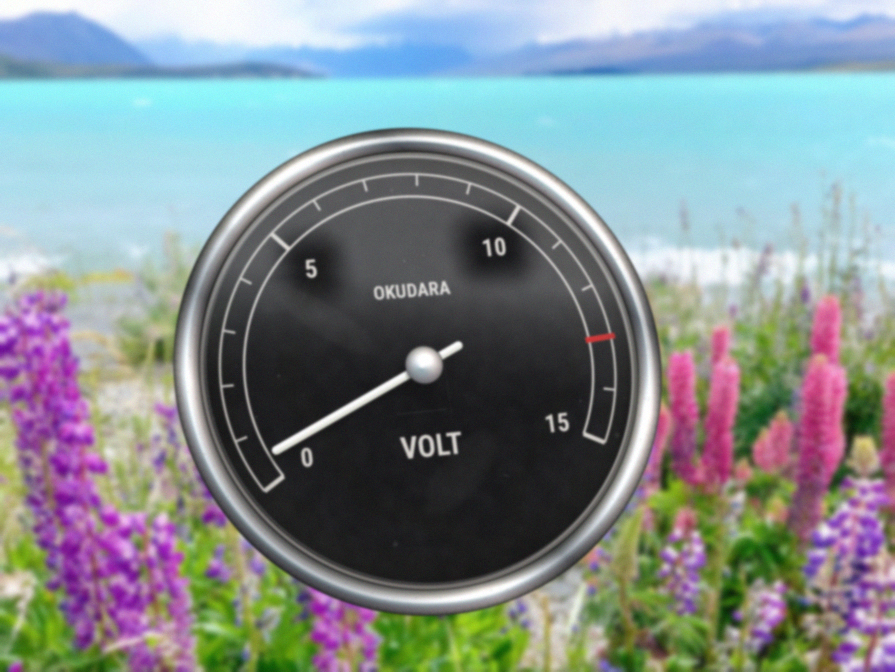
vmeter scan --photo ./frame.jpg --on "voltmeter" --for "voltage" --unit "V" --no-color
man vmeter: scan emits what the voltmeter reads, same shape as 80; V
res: 0.5; V
